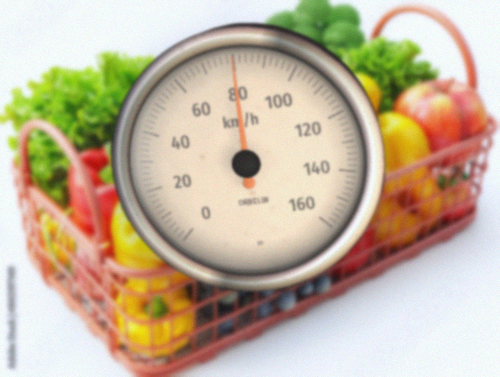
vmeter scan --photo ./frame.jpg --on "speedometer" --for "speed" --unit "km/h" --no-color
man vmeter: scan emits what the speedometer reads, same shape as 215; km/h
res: 80; km/h
